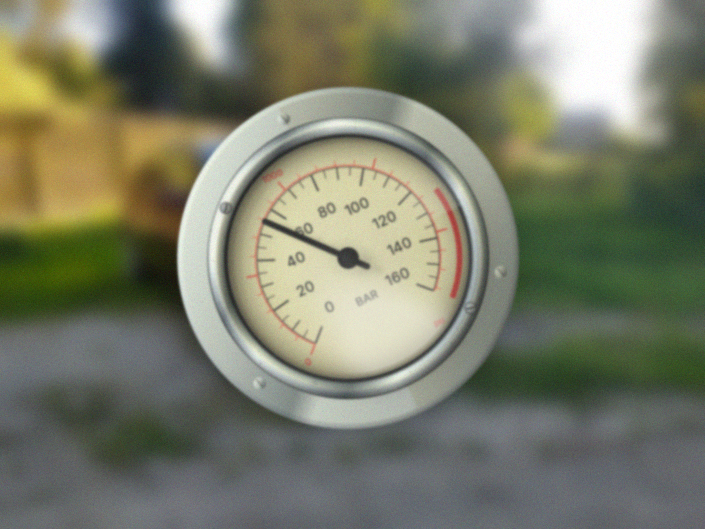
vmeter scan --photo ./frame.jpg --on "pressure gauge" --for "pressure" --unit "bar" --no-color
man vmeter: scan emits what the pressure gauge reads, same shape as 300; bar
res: 55; bar
